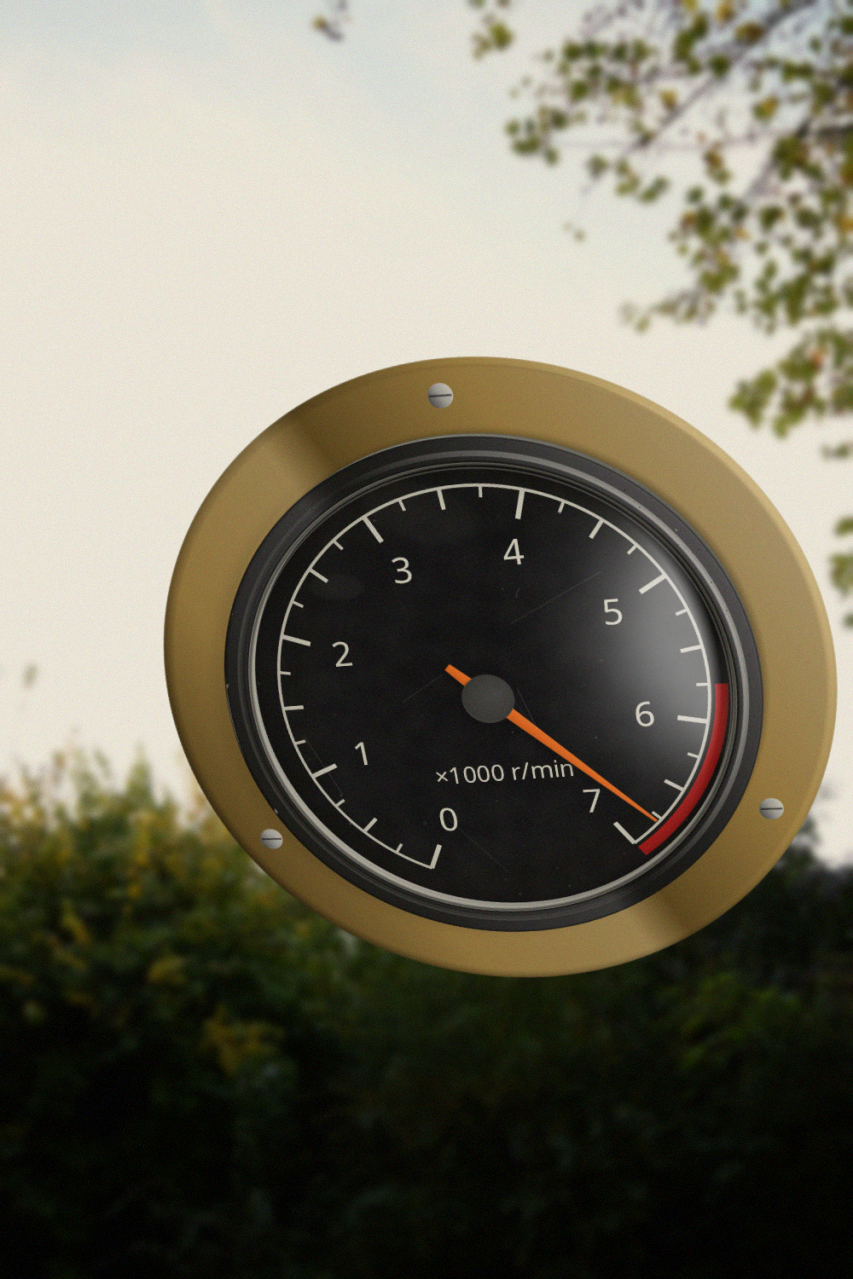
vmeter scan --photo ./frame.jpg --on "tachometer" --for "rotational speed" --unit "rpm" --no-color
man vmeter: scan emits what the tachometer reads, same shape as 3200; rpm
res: 6750; rpm
